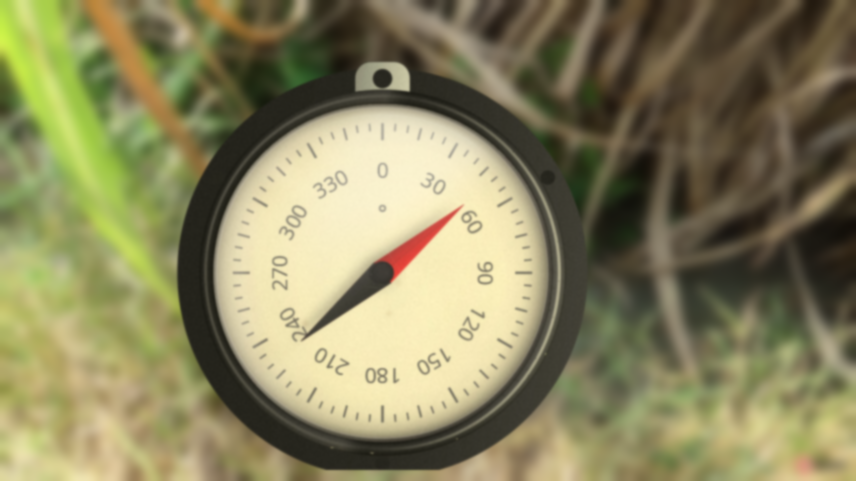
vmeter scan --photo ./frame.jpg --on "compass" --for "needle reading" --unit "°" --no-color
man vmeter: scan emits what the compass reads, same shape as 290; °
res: 50; °
